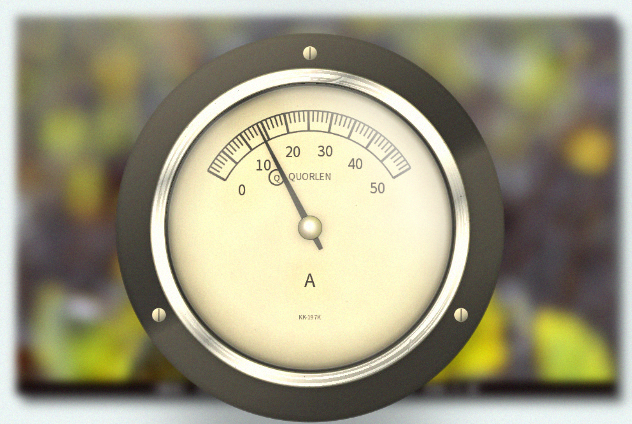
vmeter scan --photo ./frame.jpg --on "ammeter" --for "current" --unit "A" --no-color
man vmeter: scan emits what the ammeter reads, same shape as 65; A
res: 14; A
